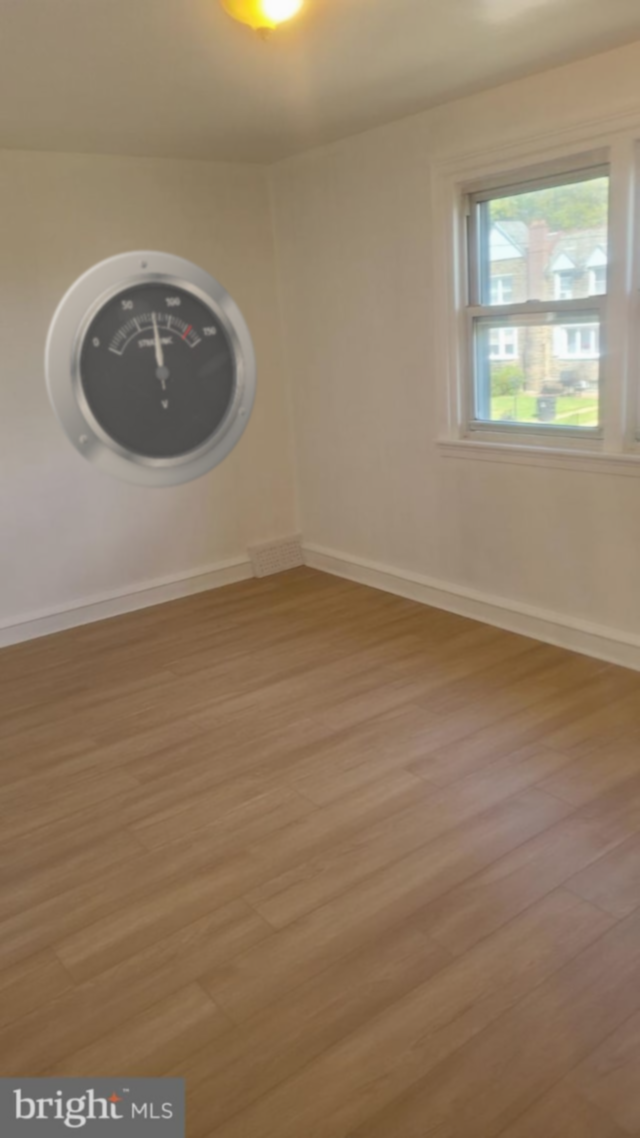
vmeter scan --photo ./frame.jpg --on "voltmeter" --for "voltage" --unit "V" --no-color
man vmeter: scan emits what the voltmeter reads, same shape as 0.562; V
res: 75; V
